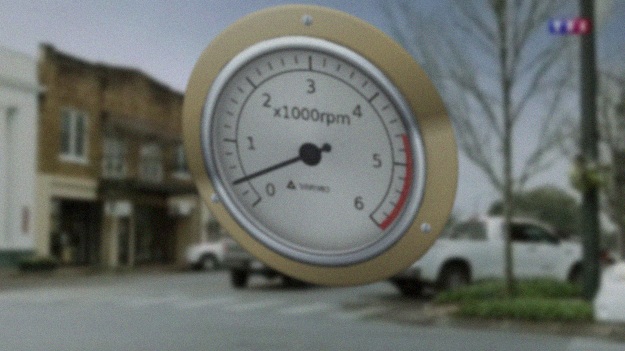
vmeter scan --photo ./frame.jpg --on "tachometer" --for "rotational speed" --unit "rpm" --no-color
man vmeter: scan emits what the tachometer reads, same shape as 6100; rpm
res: 400; rpm
